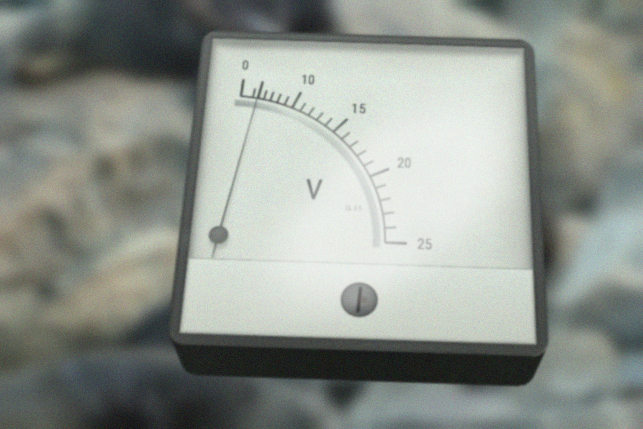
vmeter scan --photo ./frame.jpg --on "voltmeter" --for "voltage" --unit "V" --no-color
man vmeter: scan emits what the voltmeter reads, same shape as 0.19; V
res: 5; V
